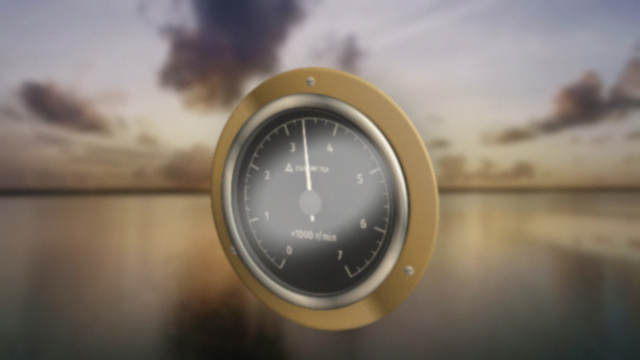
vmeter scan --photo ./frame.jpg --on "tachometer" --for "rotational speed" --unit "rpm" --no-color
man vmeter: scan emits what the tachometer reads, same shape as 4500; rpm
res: 3400; rpm
